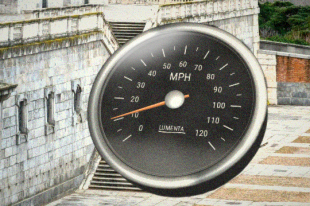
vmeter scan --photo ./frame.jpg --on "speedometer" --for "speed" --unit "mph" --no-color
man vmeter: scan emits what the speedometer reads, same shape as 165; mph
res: 10; mph
